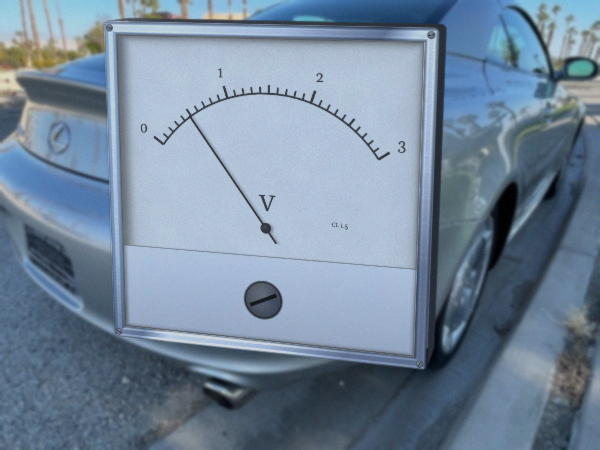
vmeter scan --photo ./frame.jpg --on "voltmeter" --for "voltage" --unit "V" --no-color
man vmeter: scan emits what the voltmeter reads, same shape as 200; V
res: 0.5; V
